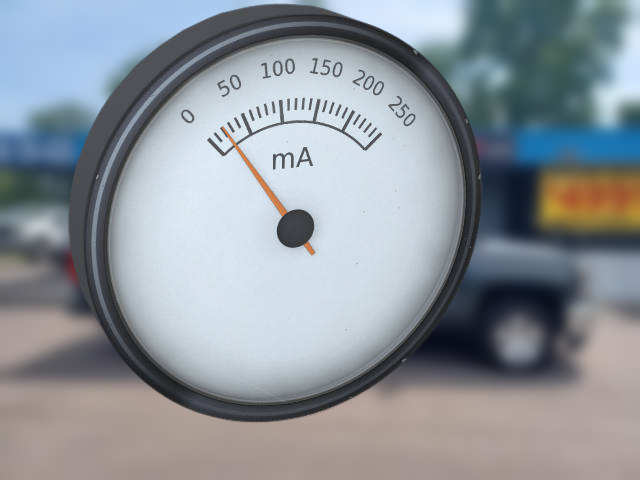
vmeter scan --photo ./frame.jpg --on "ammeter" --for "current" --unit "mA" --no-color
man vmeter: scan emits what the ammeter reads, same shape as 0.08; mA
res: 20; mA
